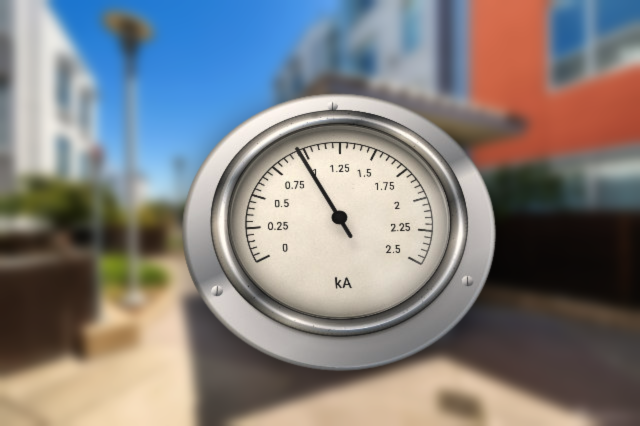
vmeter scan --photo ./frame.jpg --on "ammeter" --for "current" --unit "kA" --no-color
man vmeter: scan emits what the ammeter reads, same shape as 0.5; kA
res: 0.95; kA
